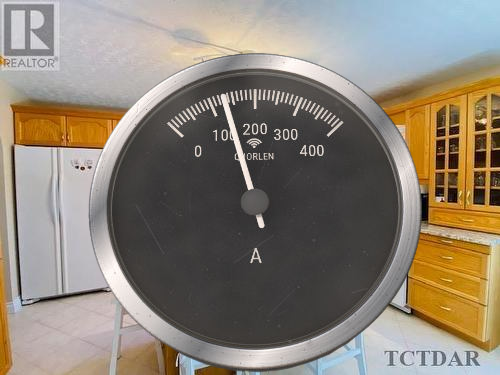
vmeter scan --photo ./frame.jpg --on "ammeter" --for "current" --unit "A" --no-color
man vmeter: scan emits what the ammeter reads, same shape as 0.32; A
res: 130; A
